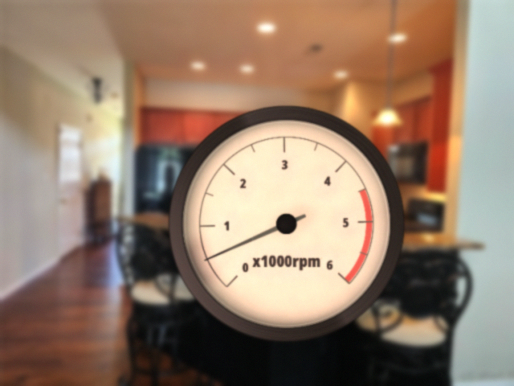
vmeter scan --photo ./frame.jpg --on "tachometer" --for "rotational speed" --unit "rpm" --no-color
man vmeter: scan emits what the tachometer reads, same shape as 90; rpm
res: 500; rpm
